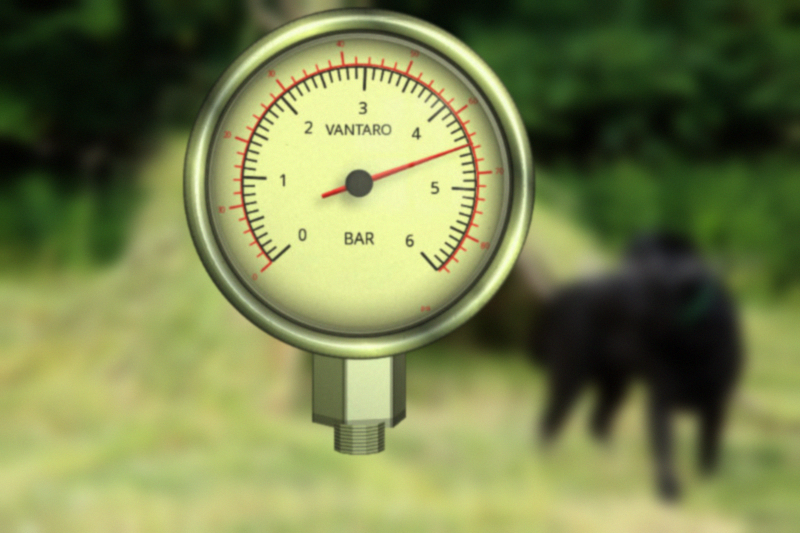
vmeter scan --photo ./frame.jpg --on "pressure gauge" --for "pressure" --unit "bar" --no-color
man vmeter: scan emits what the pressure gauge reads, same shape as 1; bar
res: 4.5; bar
